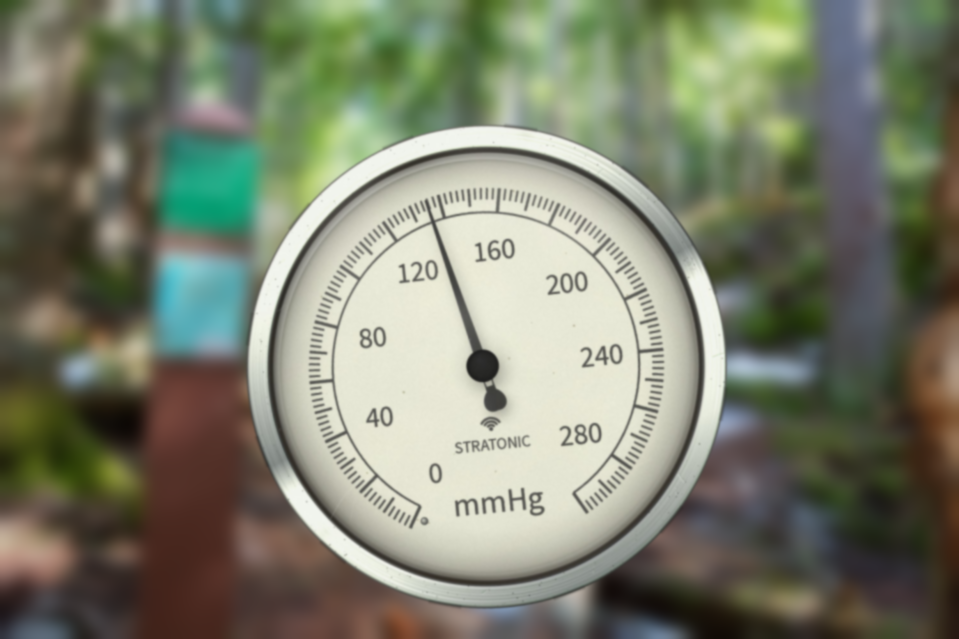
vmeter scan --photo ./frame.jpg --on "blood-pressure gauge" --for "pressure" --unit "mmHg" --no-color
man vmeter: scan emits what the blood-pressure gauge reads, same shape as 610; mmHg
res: 136; mmHg
